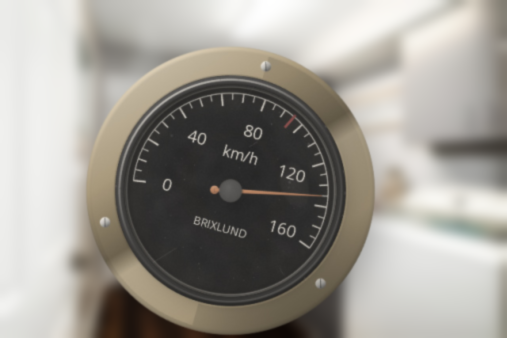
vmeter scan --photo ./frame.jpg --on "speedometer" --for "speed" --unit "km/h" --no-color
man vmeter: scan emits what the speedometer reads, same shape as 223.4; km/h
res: 135; km/h
